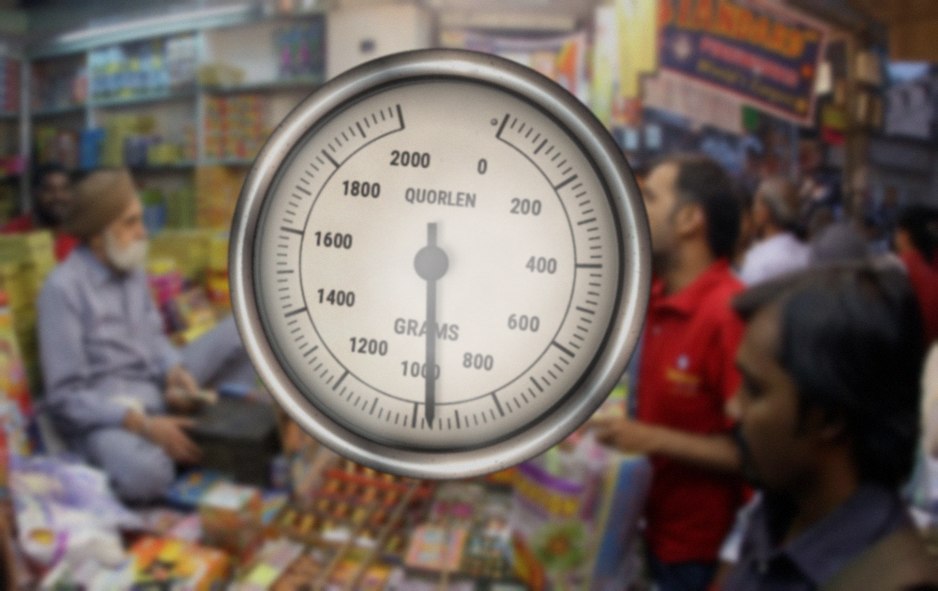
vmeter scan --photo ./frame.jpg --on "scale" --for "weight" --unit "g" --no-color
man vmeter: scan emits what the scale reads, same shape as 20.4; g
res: 960; g
